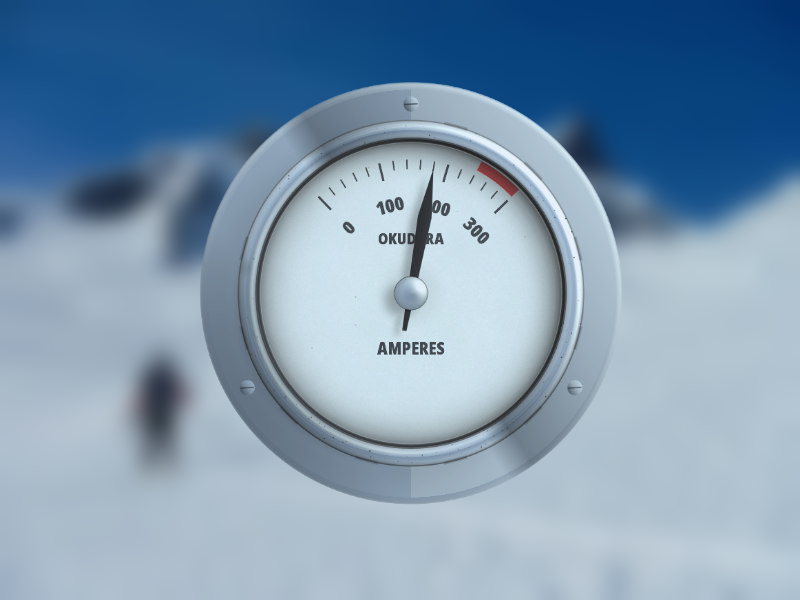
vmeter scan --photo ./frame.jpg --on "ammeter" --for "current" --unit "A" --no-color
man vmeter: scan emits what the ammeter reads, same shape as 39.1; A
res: 180; A
